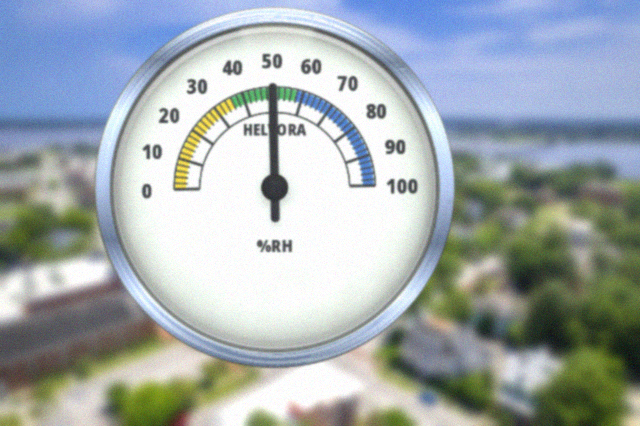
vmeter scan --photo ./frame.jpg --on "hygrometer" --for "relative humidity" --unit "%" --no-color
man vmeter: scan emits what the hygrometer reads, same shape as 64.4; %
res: 50; %
